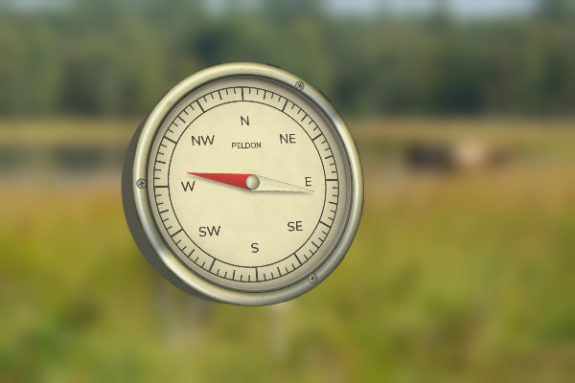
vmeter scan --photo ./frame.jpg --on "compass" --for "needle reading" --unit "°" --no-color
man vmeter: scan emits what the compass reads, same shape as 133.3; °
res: 280; °
